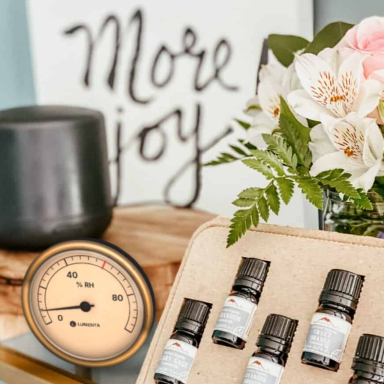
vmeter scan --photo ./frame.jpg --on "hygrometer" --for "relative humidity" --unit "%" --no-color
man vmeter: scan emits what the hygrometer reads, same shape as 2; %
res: 8; %
